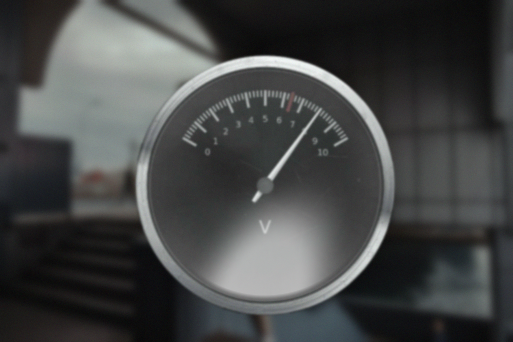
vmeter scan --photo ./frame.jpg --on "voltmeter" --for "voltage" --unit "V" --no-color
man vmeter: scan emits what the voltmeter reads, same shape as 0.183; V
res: 8; V
